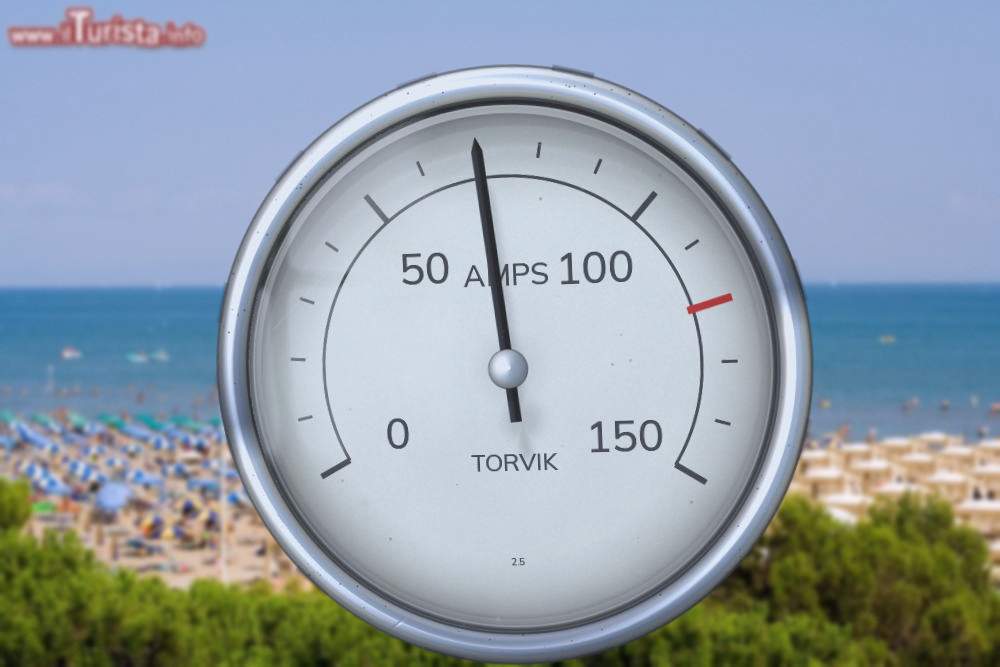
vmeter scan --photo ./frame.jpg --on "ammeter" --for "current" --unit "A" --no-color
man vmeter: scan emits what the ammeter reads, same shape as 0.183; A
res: 70; A
